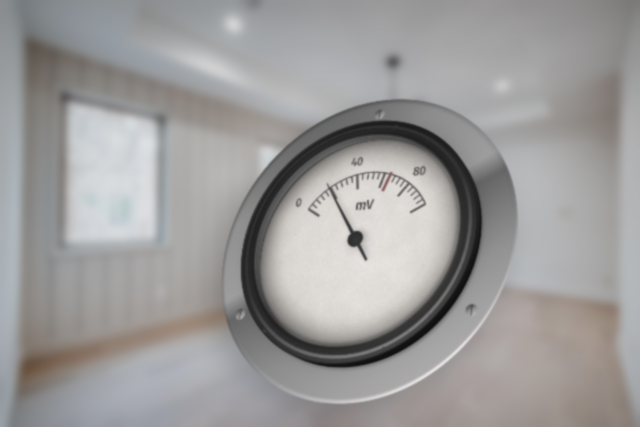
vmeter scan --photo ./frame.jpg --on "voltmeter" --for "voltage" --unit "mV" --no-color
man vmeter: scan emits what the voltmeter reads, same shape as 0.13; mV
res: 20; mV
